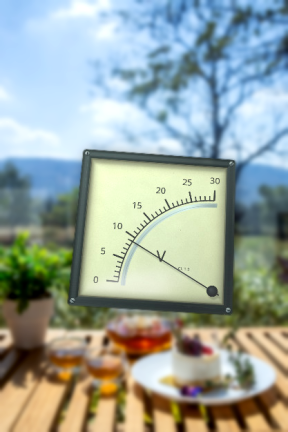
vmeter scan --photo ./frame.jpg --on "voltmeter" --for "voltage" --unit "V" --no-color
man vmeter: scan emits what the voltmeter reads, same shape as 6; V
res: 9; V
